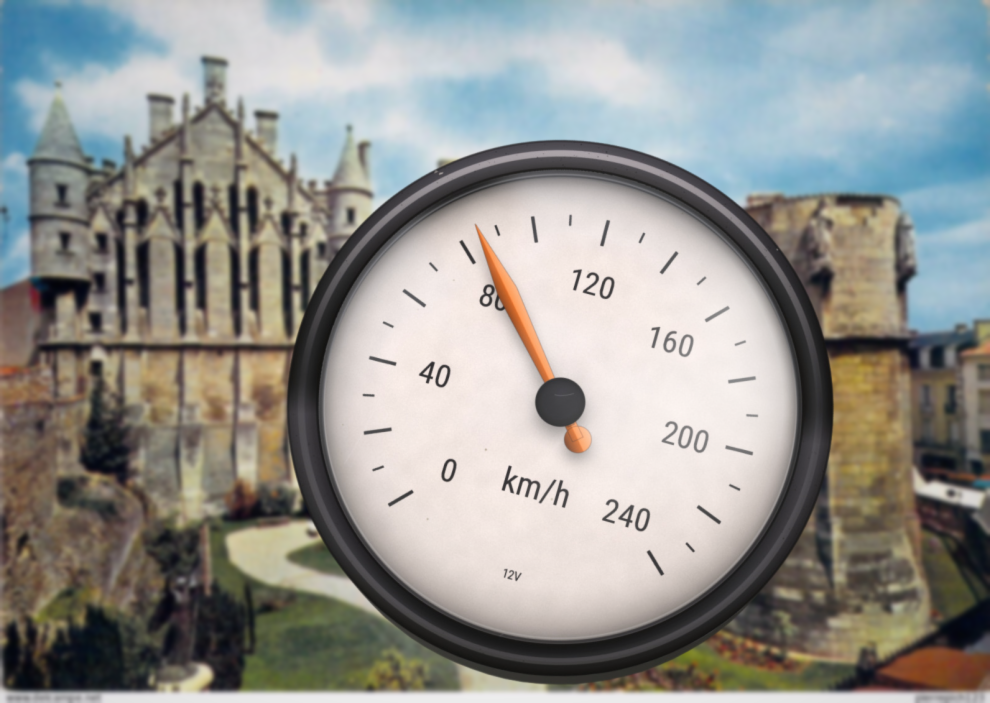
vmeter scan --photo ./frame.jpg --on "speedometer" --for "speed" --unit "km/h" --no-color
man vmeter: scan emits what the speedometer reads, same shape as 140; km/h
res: 85; km/h
